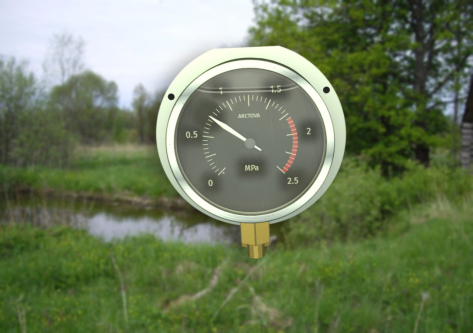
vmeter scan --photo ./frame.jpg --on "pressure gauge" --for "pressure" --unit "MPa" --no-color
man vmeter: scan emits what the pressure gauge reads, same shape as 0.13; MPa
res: 0.75; MPa
